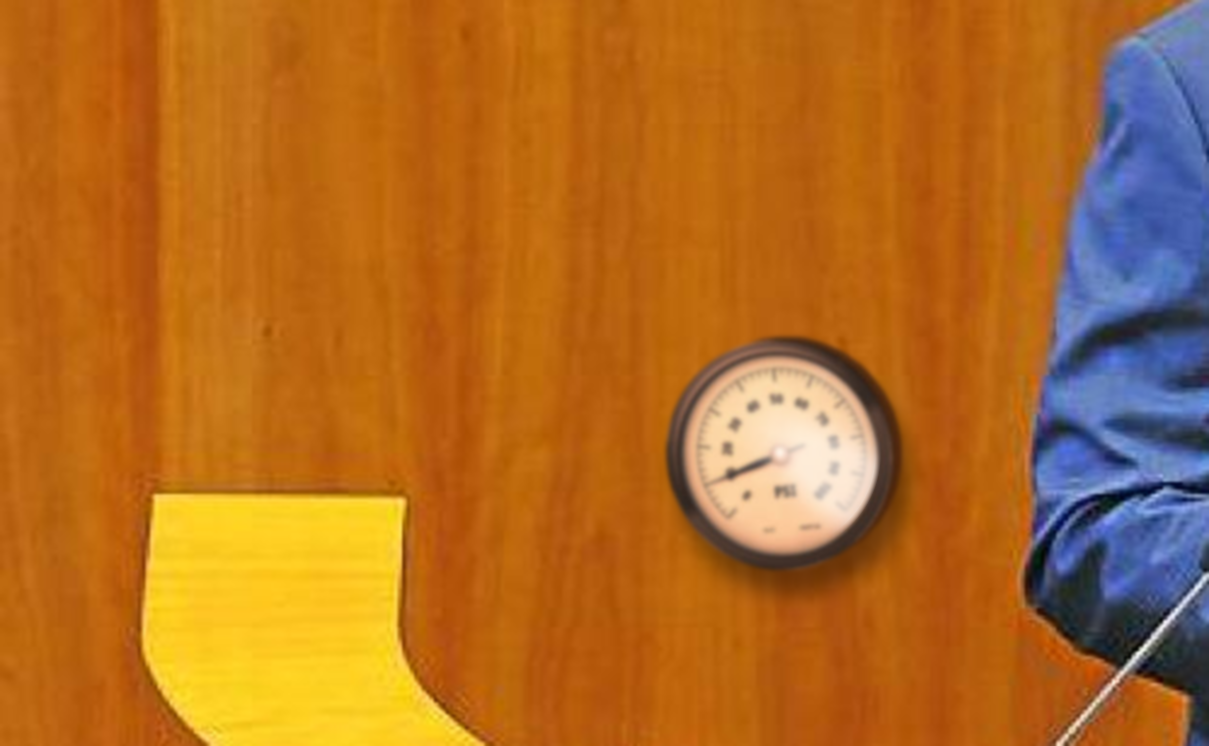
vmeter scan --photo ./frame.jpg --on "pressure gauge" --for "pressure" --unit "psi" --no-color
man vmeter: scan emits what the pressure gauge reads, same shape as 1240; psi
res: 10; psi
